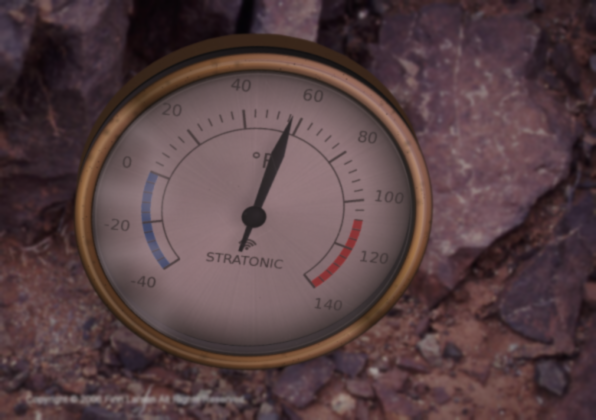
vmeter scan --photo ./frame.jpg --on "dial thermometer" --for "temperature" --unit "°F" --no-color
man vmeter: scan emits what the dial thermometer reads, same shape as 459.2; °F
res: 56; °F
